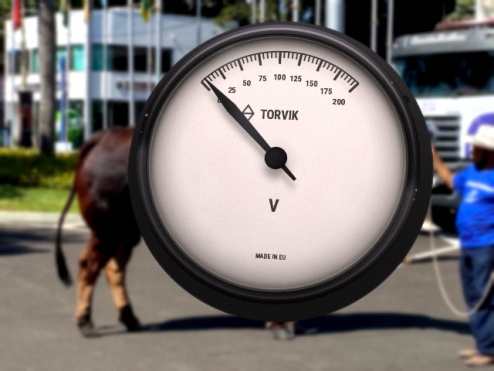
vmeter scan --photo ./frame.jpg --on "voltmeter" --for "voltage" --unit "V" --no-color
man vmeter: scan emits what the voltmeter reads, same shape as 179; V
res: 5; V
